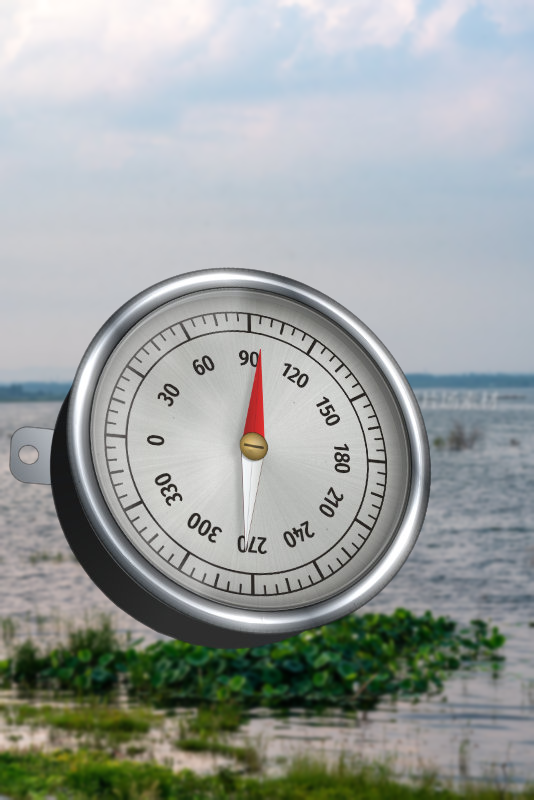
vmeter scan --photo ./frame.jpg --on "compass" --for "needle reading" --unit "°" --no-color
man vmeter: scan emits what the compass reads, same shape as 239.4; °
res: 95; °
